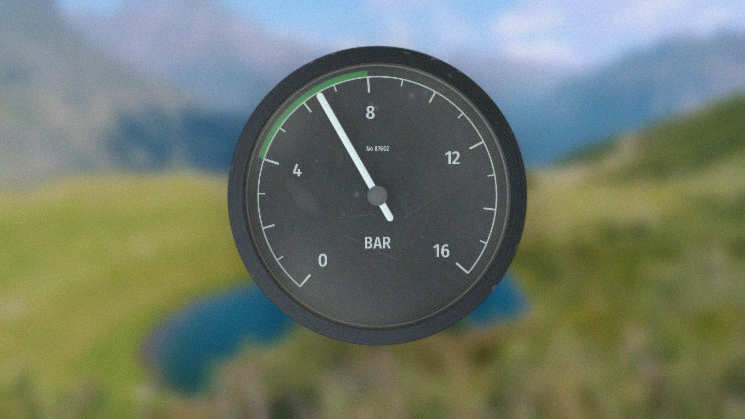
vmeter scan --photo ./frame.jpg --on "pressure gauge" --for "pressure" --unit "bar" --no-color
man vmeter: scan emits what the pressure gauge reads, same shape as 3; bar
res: 6.5; bar
